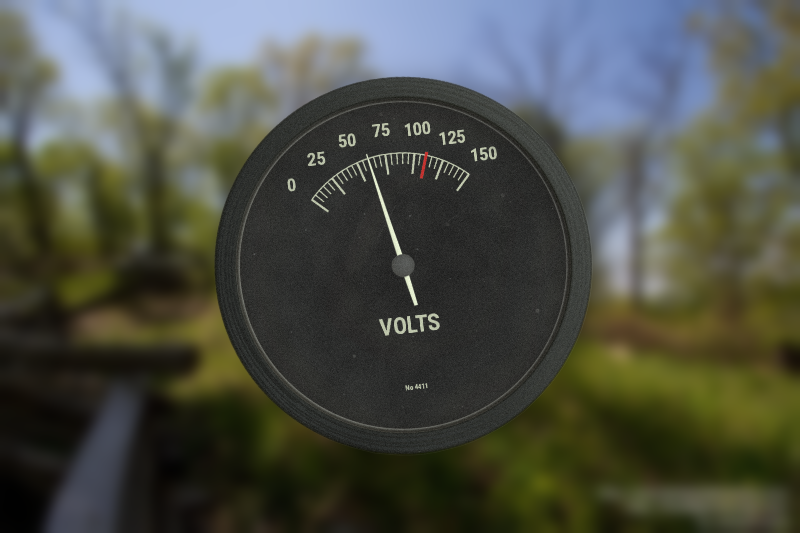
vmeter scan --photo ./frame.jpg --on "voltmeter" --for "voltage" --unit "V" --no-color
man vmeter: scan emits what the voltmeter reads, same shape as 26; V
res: 60; V
